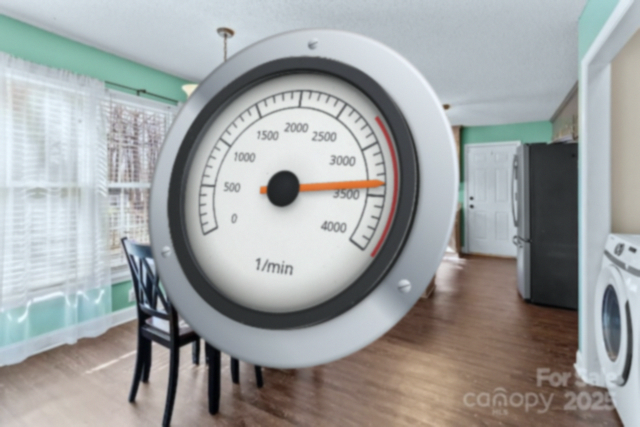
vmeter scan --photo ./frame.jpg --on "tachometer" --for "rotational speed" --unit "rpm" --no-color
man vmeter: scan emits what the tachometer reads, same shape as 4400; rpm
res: 3400; rpm
